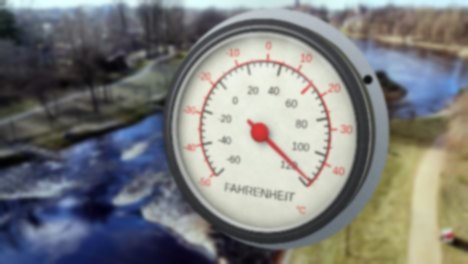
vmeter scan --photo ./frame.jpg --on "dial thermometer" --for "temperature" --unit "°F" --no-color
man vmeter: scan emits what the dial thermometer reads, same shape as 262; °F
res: 116; °F
